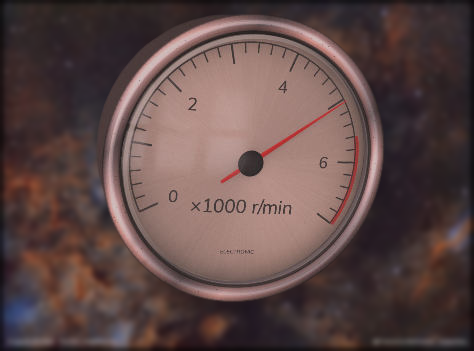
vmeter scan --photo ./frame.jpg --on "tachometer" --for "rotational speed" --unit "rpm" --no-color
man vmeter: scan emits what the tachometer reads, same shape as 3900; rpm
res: 5000; rpm
